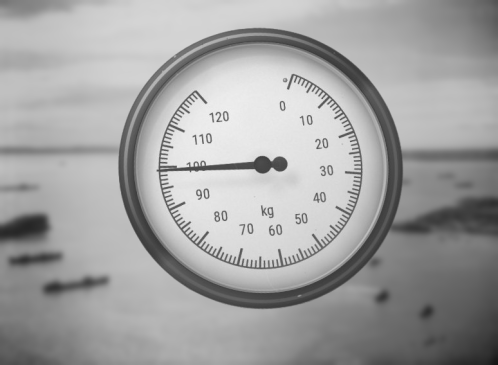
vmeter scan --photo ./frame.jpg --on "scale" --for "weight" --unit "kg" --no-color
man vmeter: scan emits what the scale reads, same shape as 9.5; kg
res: 99; kg
